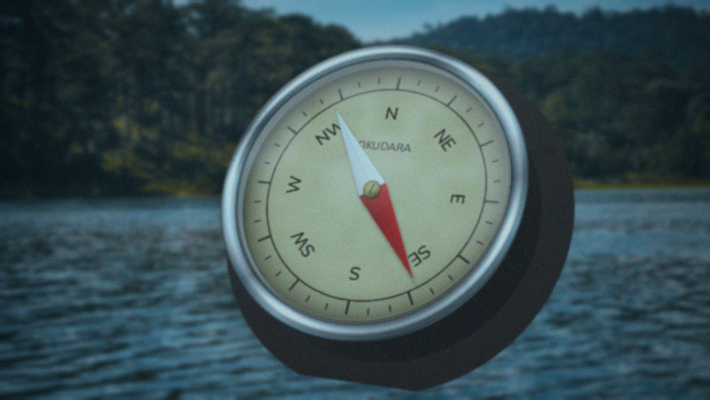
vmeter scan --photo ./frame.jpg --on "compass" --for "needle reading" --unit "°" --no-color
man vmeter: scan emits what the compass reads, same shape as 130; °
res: 145; °
